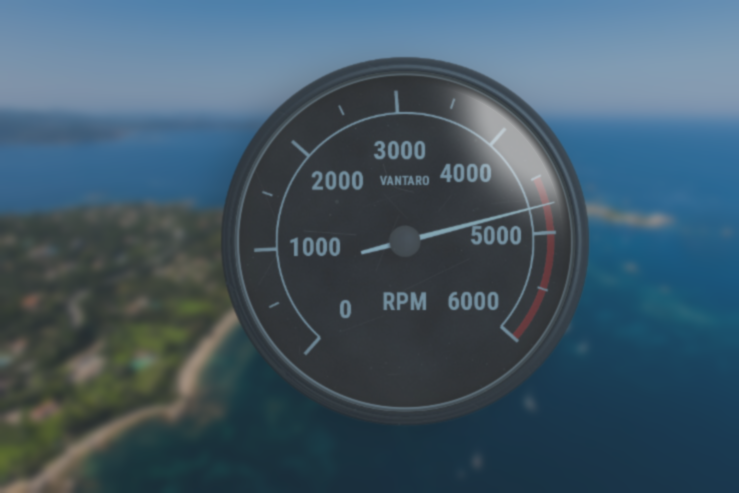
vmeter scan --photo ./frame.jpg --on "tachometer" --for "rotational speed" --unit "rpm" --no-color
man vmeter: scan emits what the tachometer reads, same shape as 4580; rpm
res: 4750; rpm
